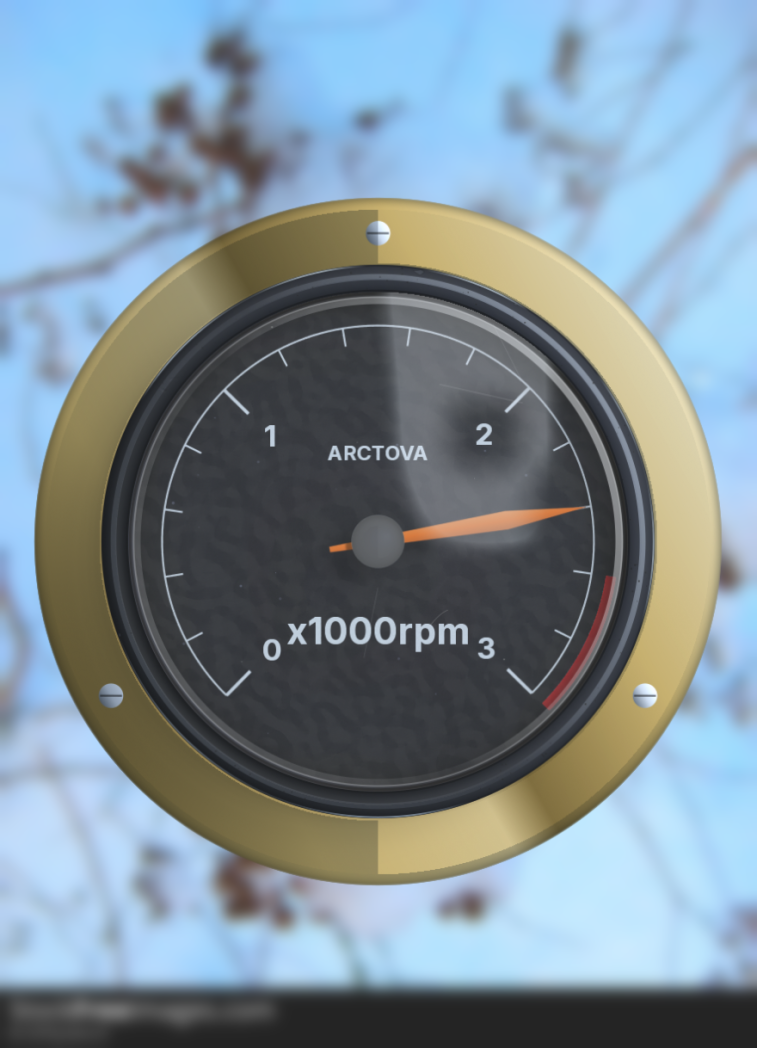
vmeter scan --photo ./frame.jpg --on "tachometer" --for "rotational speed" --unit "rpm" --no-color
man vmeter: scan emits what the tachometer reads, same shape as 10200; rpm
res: 2400; rpm
